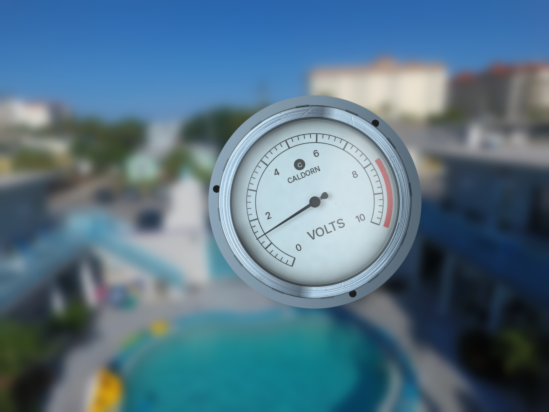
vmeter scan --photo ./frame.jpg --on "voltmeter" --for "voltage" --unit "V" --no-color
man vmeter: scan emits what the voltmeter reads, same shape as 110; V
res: 1.4; V
